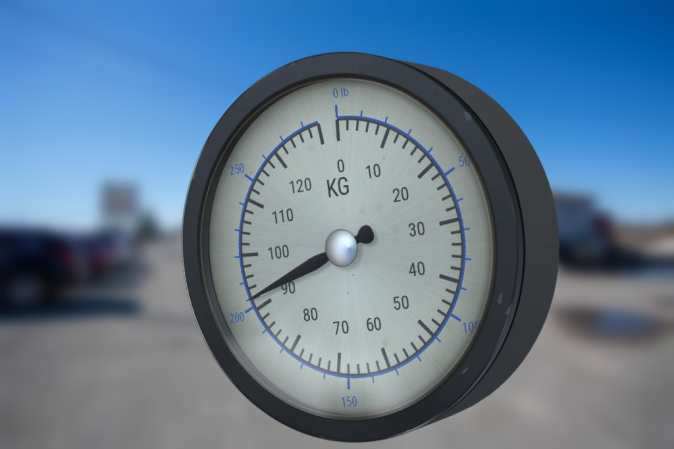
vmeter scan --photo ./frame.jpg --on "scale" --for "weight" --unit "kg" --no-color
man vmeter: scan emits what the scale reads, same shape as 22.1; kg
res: 92; kg
